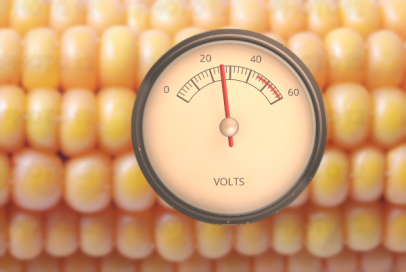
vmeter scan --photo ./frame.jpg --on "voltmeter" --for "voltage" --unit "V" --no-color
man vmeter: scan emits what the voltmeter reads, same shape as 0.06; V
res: 26; V
